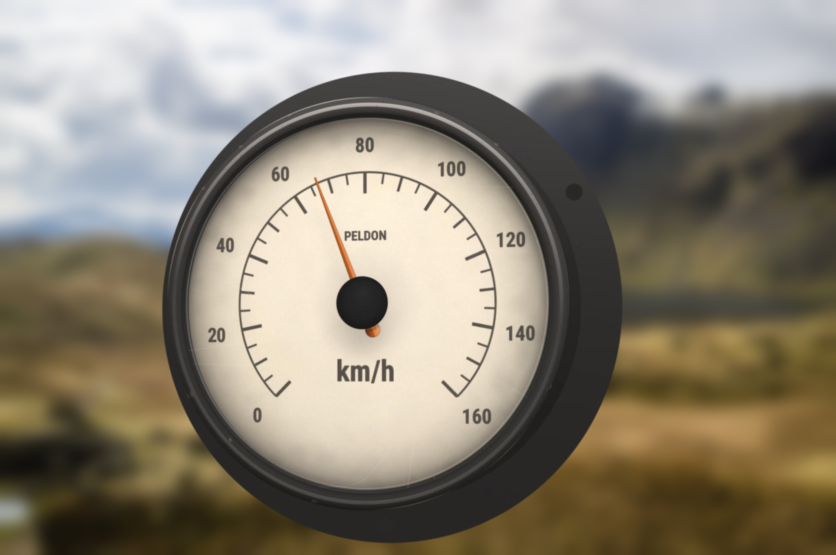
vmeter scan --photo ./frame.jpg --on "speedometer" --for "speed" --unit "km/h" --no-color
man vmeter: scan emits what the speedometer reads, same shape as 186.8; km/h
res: 67.5; km/h
